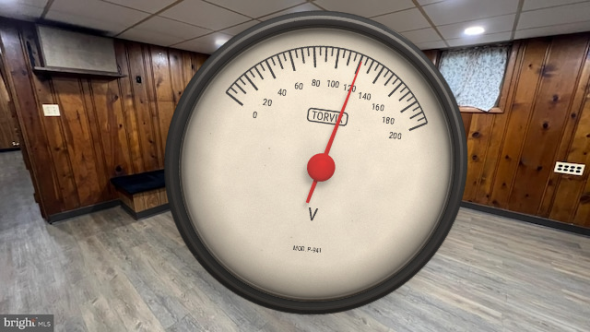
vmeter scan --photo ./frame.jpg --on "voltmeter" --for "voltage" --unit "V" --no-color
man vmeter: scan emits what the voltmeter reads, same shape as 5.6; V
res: 120; V
